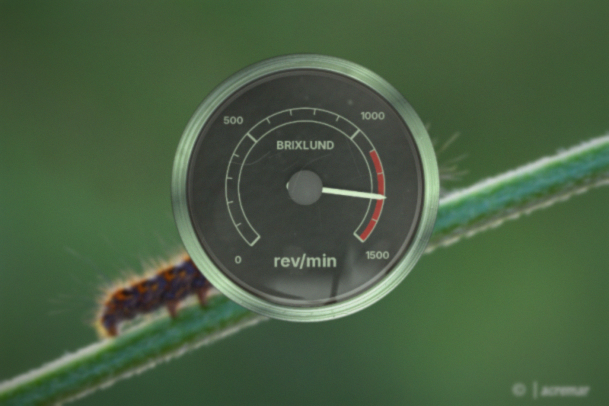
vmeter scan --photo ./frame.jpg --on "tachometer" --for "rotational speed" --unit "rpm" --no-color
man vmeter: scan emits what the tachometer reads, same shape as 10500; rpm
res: 1300; rpm
